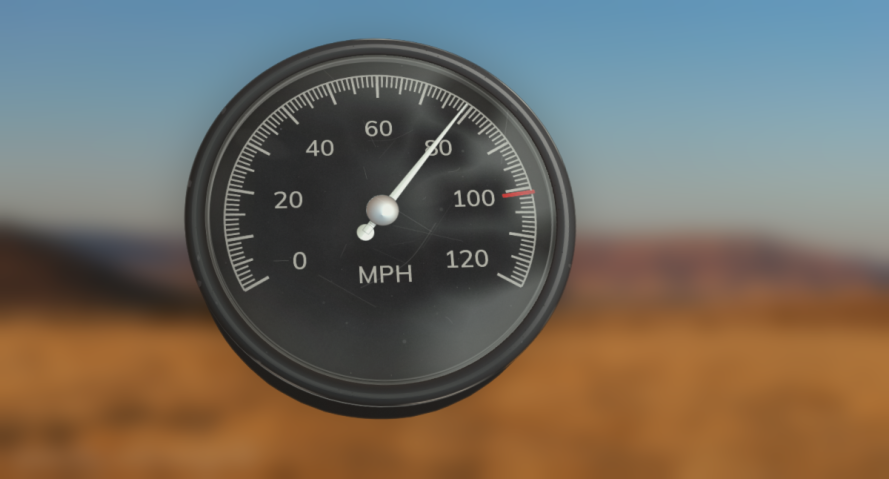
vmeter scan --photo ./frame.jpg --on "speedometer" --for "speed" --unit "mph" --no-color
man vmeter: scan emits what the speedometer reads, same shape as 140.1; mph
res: 79; mph
